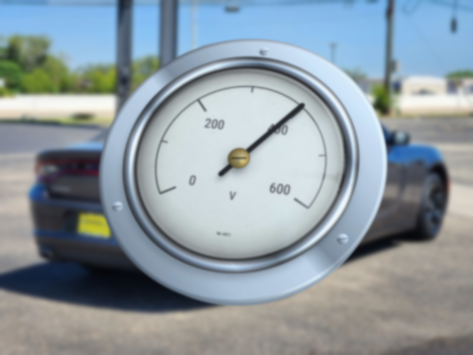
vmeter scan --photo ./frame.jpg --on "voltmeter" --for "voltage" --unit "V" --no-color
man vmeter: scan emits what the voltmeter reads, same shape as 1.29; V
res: 400; V
